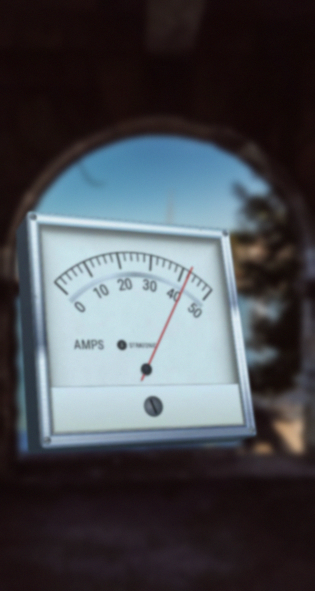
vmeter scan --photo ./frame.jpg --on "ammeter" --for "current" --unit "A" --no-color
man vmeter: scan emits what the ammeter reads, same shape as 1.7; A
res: 42; A
